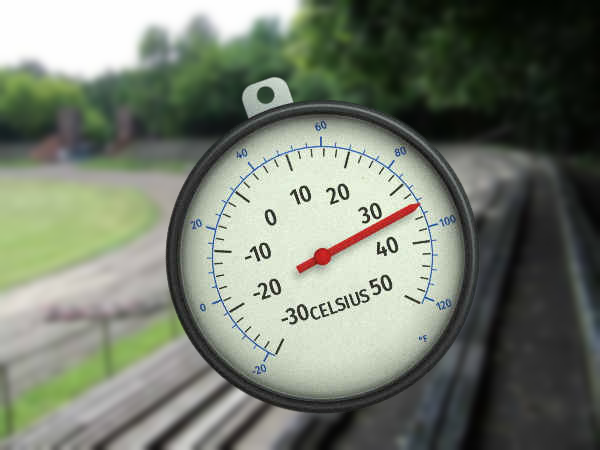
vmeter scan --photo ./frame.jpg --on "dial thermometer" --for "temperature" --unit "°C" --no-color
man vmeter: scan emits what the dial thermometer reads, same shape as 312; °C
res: 34; °C
